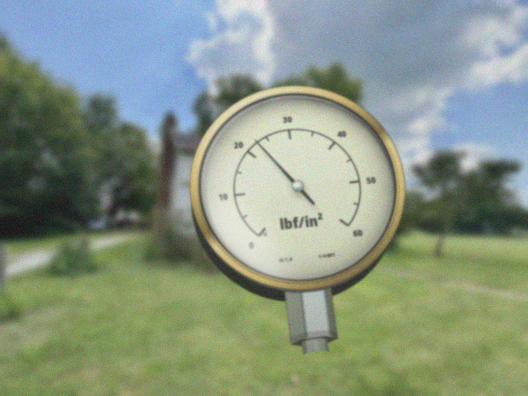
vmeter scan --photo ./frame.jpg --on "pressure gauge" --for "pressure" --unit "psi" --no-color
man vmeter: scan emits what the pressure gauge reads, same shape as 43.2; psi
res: 22.5; psi
